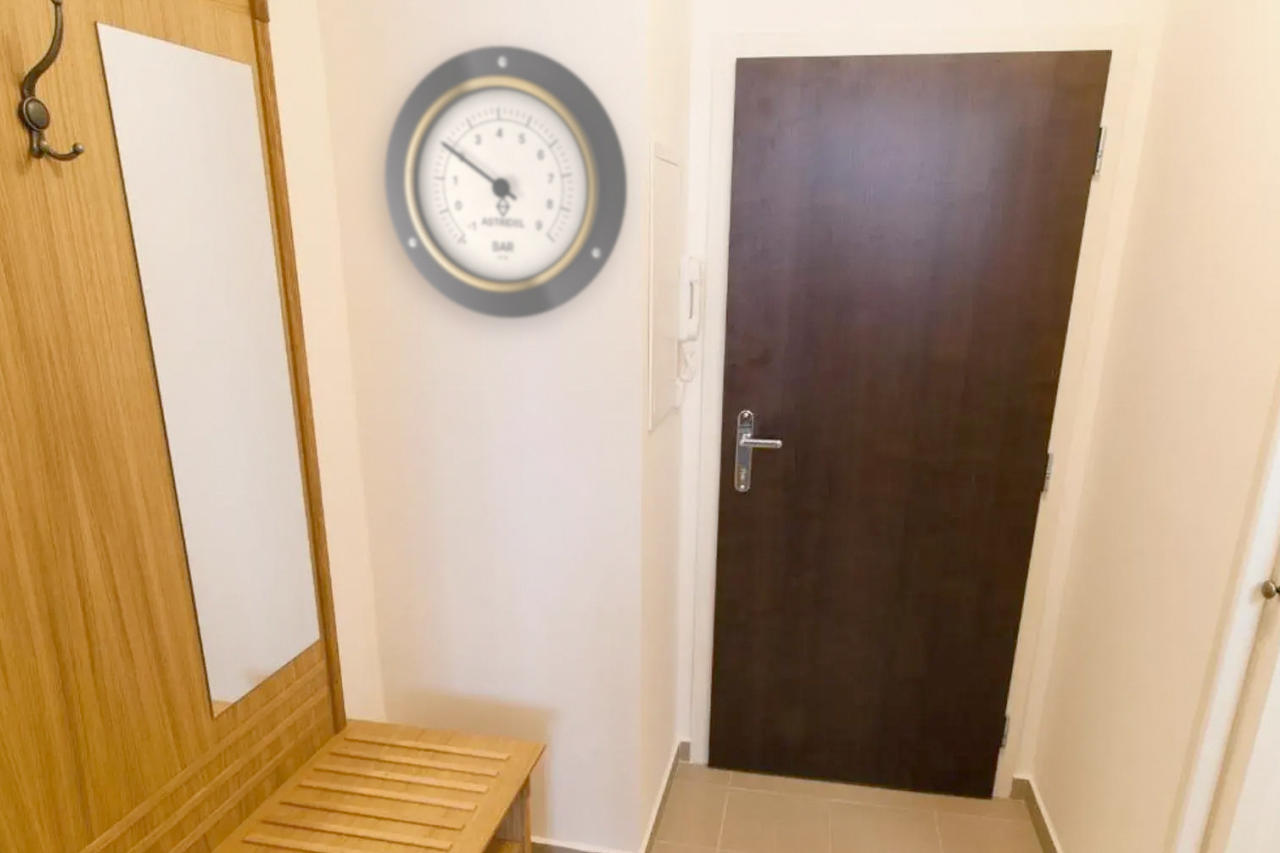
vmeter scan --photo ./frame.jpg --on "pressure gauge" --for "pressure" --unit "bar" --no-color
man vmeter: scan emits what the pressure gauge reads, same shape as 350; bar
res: 2; bar
